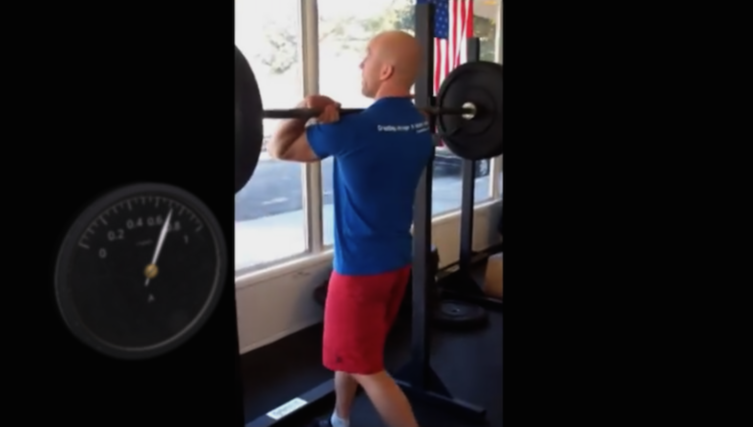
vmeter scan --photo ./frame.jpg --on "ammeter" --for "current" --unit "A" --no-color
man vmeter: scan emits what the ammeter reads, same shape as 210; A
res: 0.7; A
